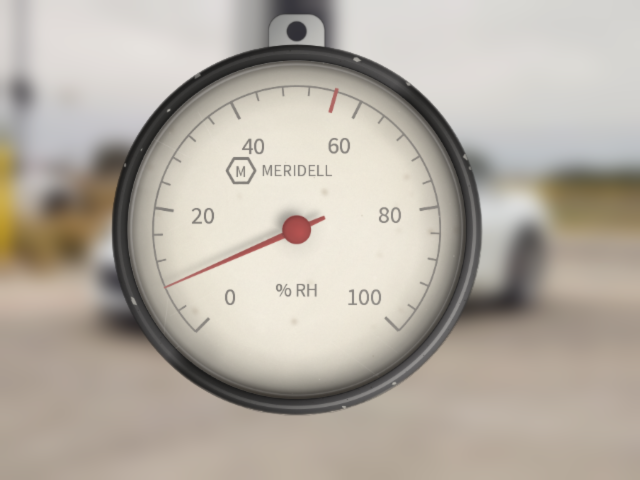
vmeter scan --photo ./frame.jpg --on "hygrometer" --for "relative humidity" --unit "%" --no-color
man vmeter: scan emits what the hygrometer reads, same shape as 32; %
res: 8; %
